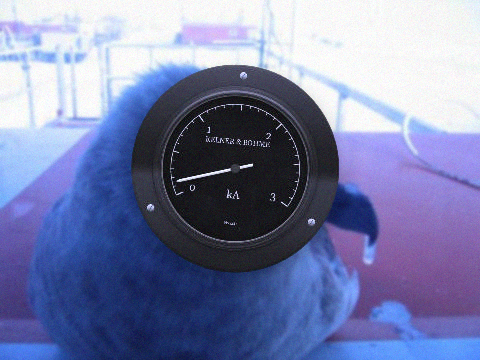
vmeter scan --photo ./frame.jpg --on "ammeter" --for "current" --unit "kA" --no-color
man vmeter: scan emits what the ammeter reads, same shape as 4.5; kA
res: 0.15; kA
